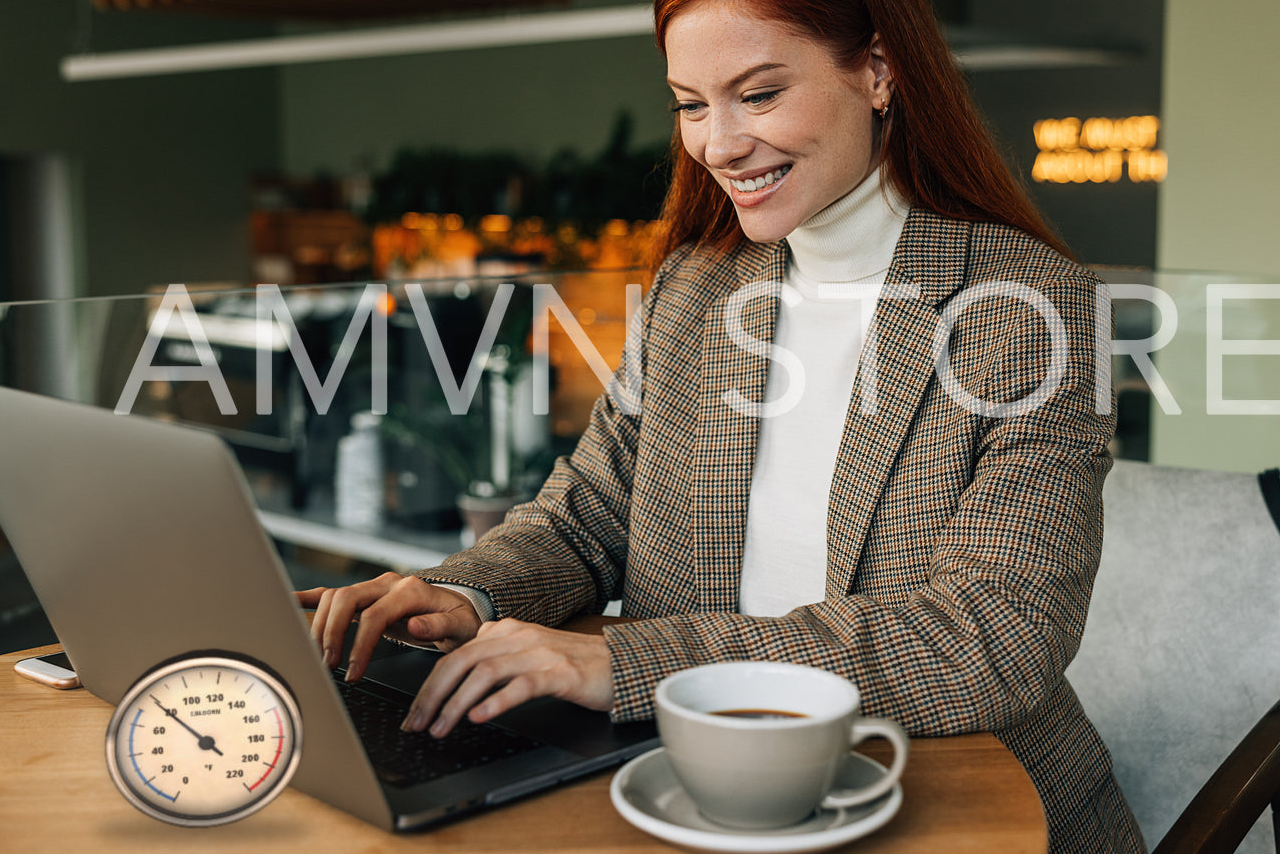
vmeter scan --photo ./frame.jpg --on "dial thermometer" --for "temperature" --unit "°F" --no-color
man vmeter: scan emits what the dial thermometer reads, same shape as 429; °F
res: 80; °F
